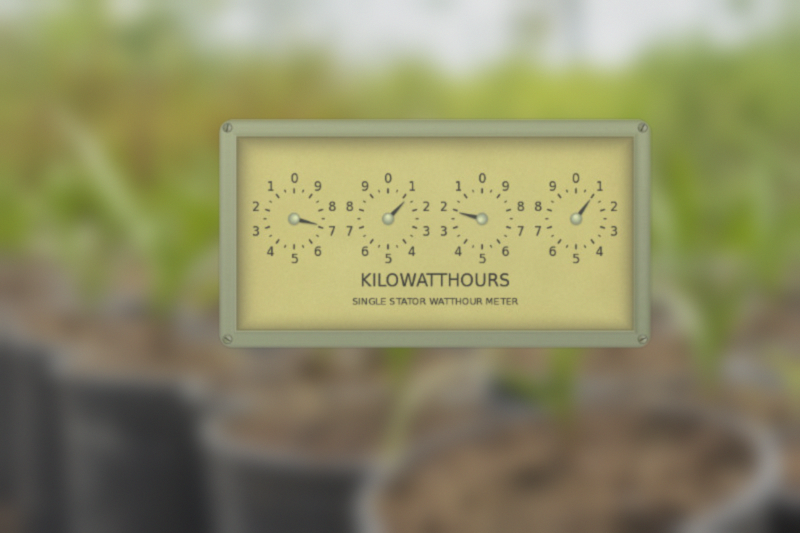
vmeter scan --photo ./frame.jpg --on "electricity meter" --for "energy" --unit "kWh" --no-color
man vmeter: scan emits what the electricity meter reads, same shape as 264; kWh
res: 7121; kWh
